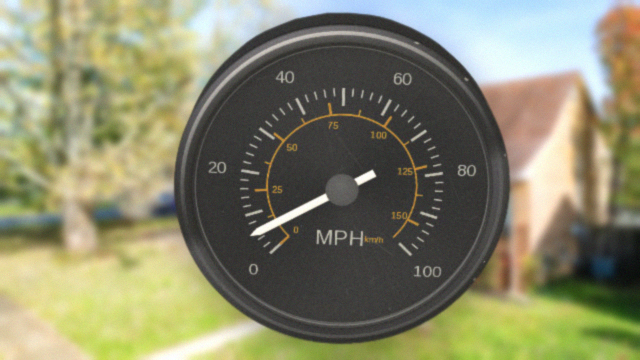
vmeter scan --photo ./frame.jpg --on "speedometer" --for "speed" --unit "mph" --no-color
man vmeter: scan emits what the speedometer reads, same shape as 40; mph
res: 6; mph
